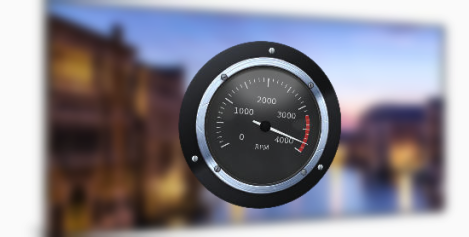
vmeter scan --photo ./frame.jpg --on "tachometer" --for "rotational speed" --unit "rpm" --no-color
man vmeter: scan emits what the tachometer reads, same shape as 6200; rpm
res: 3800; rpm
